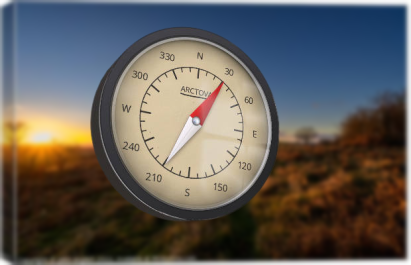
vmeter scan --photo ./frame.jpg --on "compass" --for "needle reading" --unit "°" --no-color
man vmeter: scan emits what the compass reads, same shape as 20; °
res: 30; °
